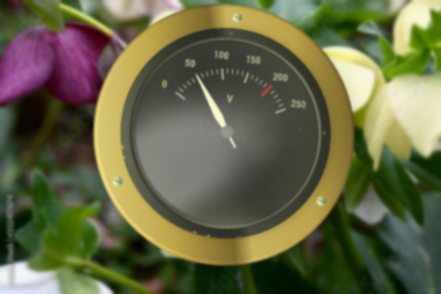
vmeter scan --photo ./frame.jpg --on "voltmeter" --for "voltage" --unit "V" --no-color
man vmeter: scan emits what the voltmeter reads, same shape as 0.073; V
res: 50; V
